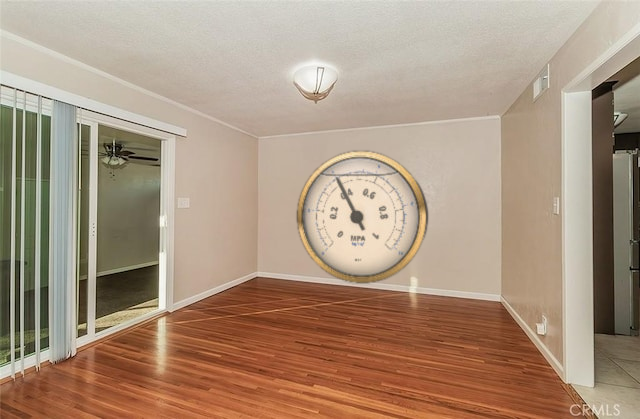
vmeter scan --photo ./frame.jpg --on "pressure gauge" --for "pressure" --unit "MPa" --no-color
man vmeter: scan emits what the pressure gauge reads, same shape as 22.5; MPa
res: 0.4; MPa
